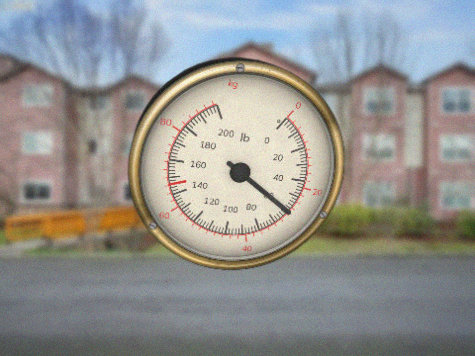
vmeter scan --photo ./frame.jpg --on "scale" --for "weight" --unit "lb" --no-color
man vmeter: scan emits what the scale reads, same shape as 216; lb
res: 60; lb
